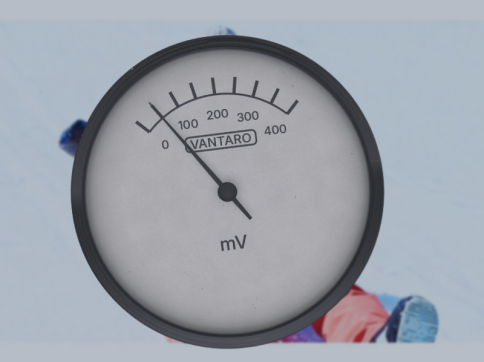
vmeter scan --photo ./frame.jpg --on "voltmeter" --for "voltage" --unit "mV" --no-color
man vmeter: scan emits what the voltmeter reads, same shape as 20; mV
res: 50; mV
